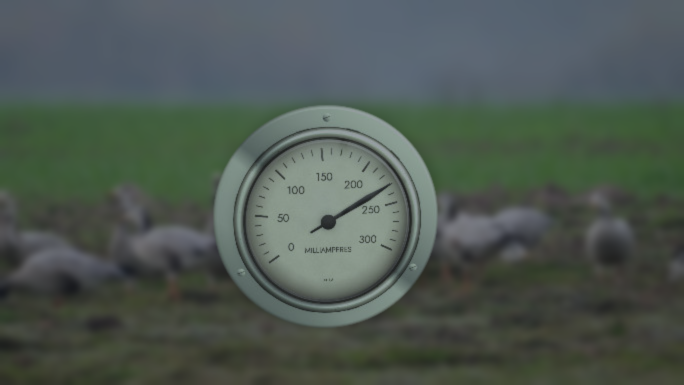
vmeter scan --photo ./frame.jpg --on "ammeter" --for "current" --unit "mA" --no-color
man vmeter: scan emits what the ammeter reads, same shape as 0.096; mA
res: 230; mA
